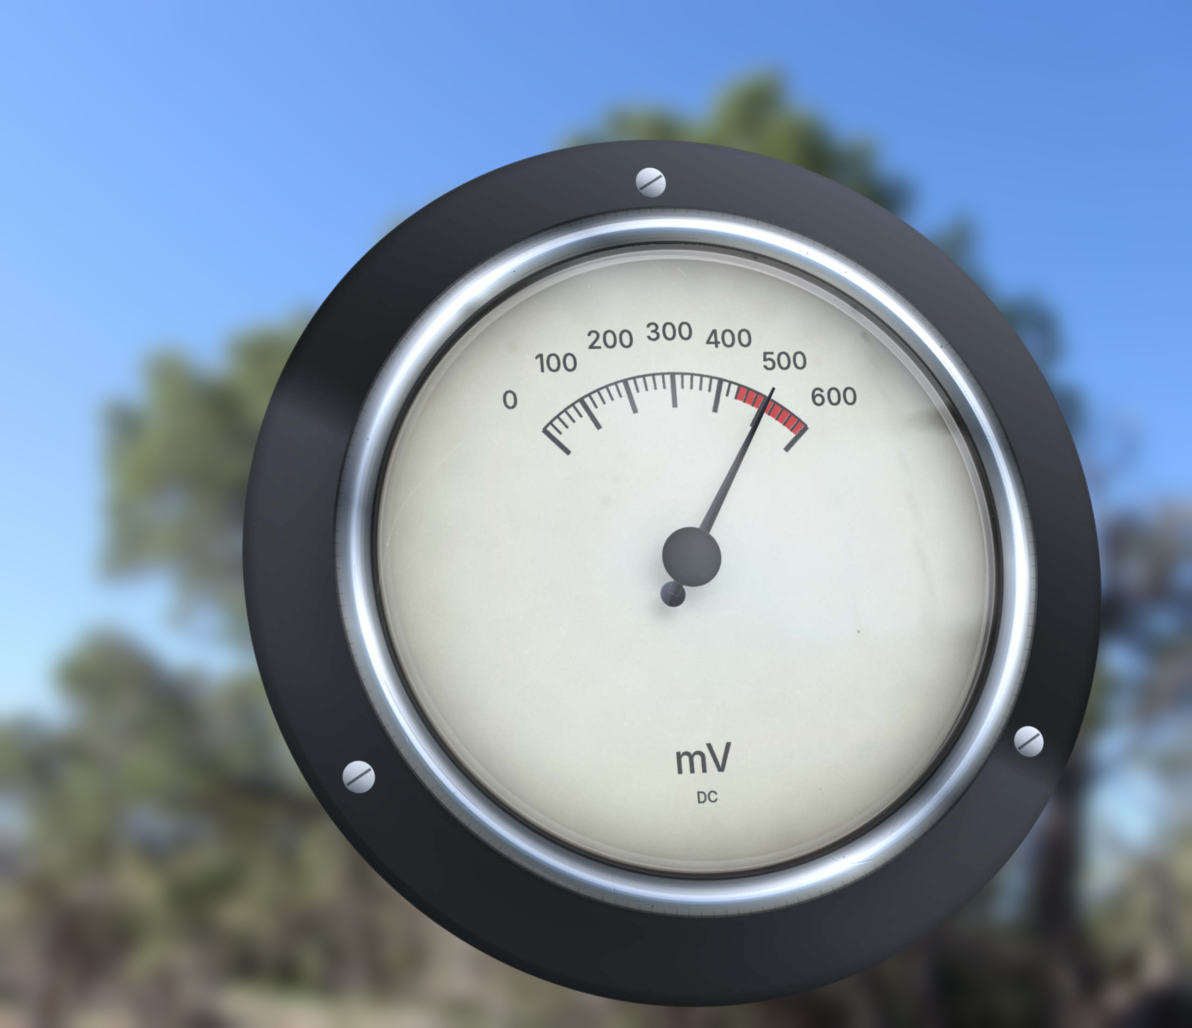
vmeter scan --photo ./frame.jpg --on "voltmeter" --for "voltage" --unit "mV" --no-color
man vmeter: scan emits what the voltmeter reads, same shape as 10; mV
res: 500; mV
